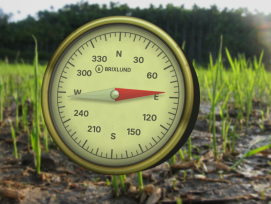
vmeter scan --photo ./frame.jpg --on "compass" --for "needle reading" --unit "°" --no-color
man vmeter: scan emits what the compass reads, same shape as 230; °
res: 85; °
